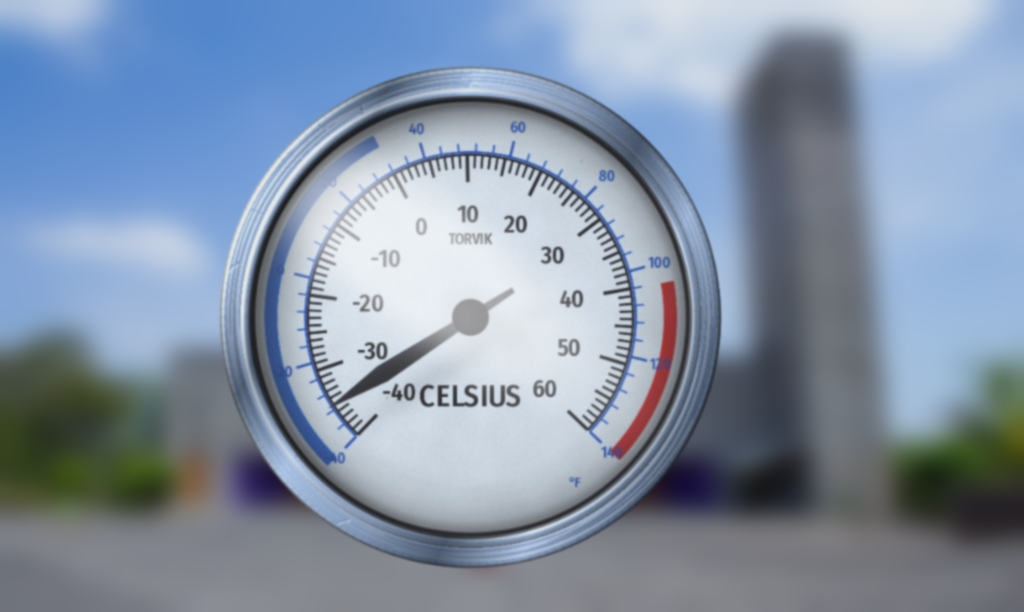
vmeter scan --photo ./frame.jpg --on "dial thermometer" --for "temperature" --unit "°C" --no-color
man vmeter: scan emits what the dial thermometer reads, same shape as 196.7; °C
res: -35; °C
